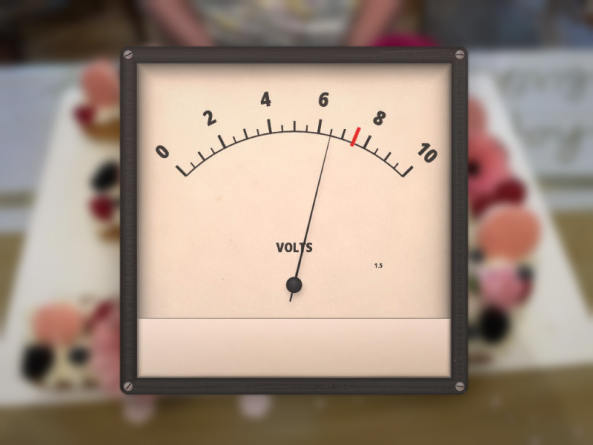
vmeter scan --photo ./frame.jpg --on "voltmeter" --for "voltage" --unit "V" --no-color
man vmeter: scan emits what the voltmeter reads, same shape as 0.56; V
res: 6.5; V
